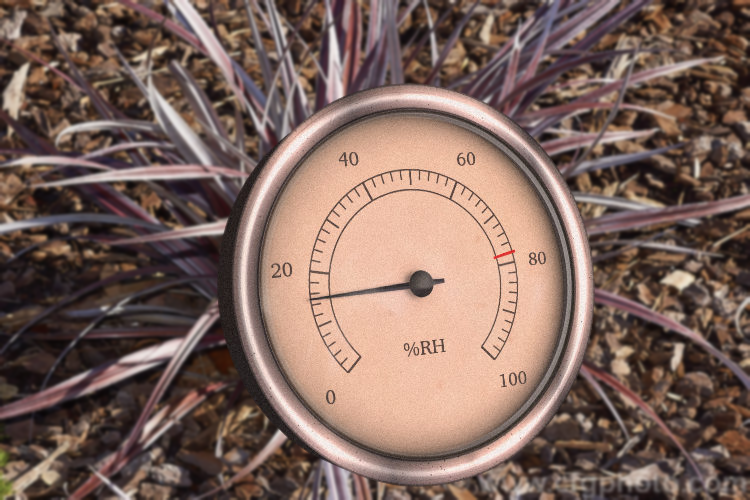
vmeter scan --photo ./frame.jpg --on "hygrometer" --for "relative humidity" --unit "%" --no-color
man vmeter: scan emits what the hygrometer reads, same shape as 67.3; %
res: 15; %
